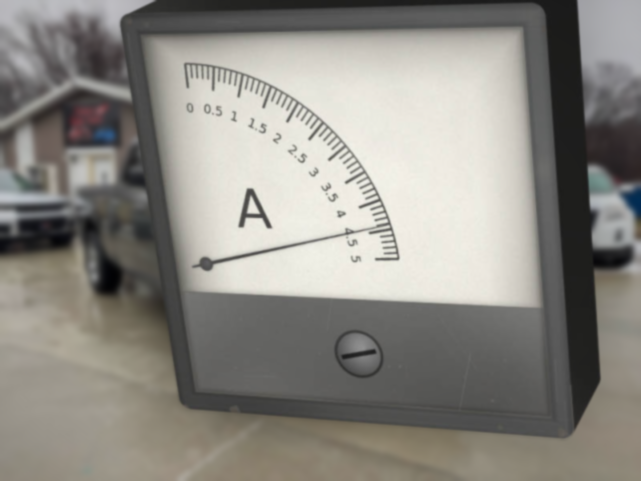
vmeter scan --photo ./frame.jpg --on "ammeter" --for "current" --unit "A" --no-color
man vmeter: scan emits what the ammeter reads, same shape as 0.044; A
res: 4.4; A
